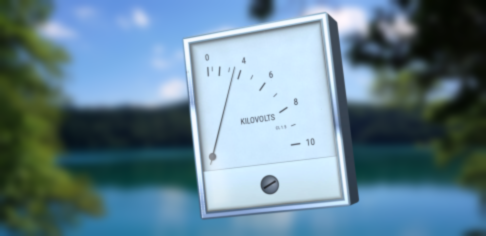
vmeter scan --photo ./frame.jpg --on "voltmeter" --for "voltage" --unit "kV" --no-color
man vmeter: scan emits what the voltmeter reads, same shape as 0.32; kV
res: 3.5; kV
